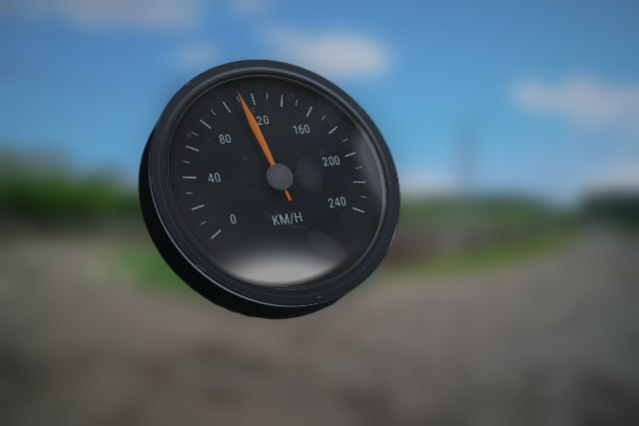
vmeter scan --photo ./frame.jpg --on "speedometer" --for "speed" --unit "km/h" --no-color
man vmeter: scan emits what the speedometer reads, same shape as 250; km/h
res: 110; km/h
